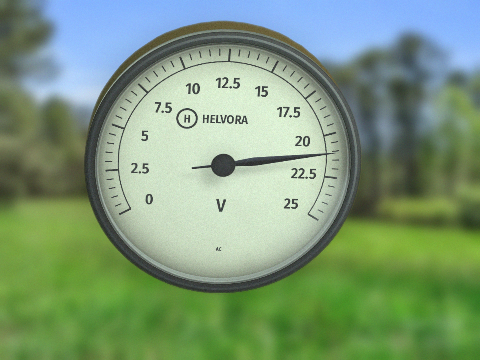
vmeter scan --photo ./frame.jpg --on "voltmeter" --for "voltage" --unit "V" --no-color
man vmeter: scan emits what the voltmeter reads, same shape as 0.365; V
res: 21; V
